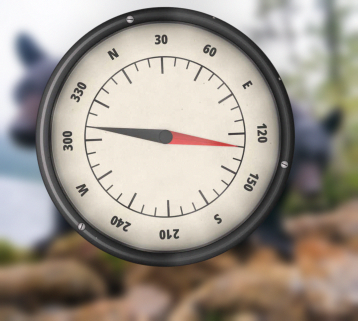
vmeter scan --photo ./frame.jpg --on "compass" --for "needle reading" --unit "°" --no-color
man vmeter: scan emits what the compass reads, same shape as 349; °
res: 130; °
